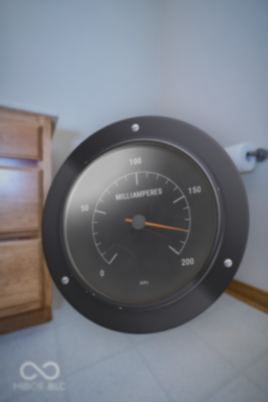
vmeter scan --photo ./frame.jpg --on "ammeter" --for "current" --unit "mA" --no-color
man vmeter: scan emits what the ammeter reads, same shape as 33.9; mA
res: 180; mA
